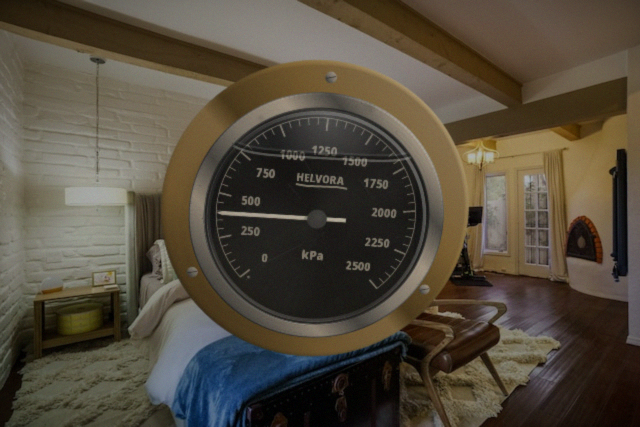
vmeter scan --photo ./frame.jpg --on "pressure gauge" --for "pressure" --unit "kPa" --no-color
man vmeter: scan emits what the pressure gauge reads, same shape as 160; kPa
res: 400; kPa
